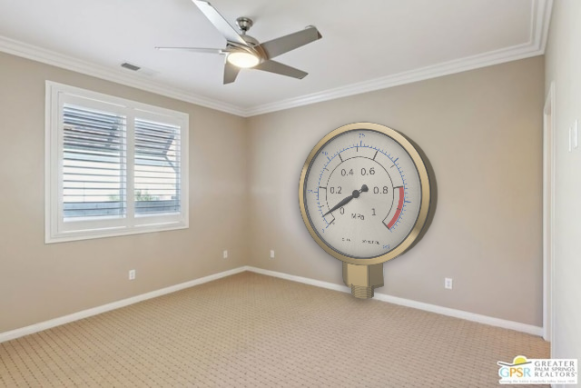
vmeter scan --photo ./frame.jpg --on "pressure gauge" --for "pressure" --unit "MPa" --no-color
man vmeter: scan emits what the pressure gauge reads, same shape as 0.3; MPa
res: 0.05; MPa
